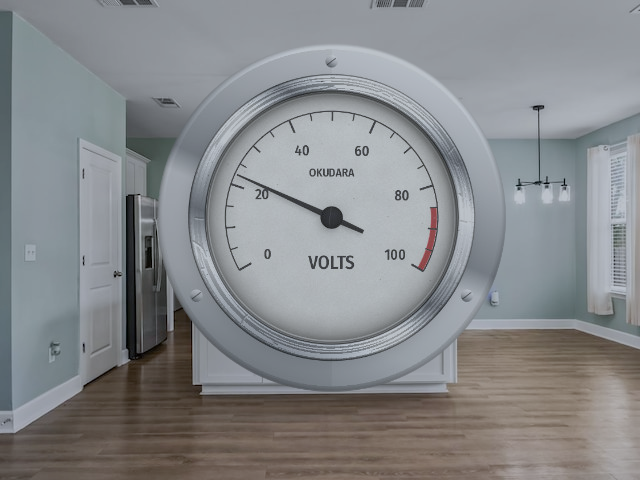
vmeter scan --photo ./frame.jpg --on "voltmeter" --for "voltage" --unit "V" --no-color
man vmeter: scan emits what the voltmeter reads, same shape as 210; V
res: 22.5; V
